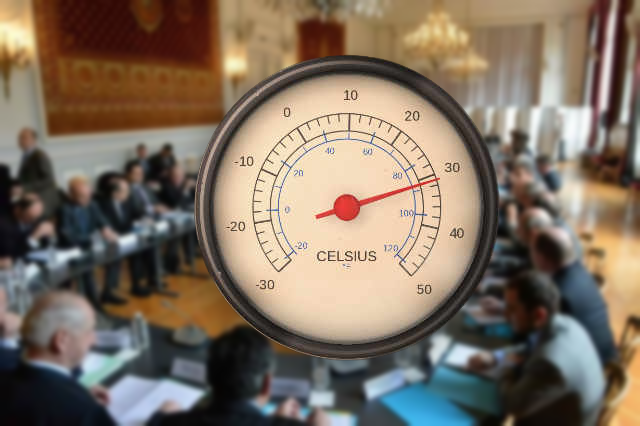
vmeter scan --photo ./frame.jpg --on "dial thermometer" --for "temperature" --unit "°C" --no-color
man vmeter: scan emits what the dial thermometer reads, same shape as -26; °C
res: 31; °C
